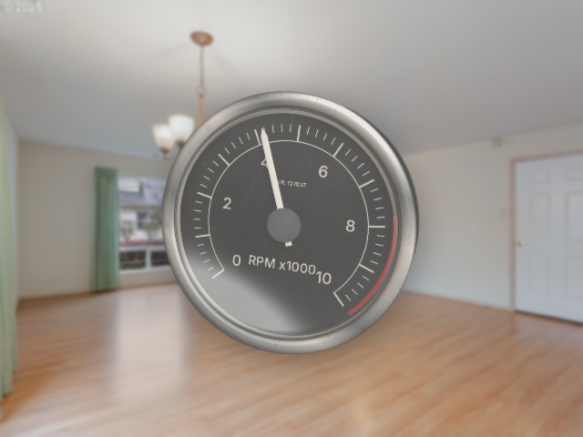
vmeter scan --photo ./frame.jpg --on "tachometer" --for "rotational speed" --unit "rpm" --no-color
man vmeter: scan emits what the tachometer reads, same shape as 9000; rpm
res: 4200; rpm
